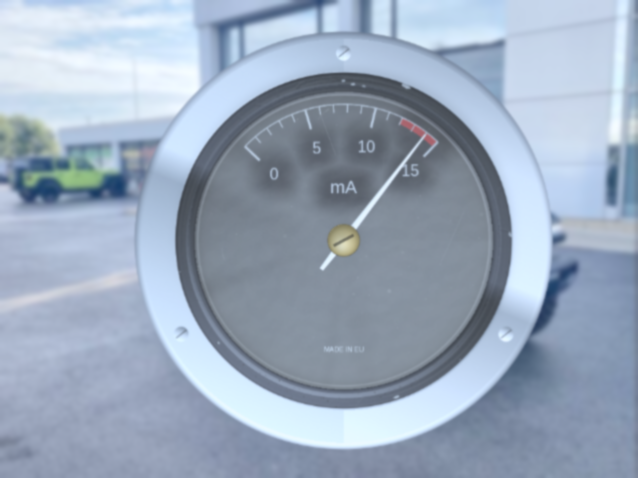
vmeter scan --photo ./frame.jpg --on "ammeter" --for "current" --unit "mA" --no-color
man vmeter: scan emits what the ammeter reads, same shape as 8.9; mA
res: 14; mA
